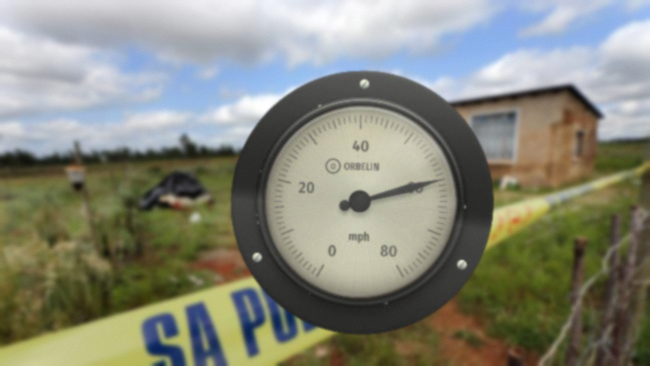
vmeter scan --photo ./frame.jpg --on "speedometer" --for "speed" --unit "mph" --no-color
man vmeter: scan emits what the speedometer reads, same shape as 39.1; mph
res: 60; mph
